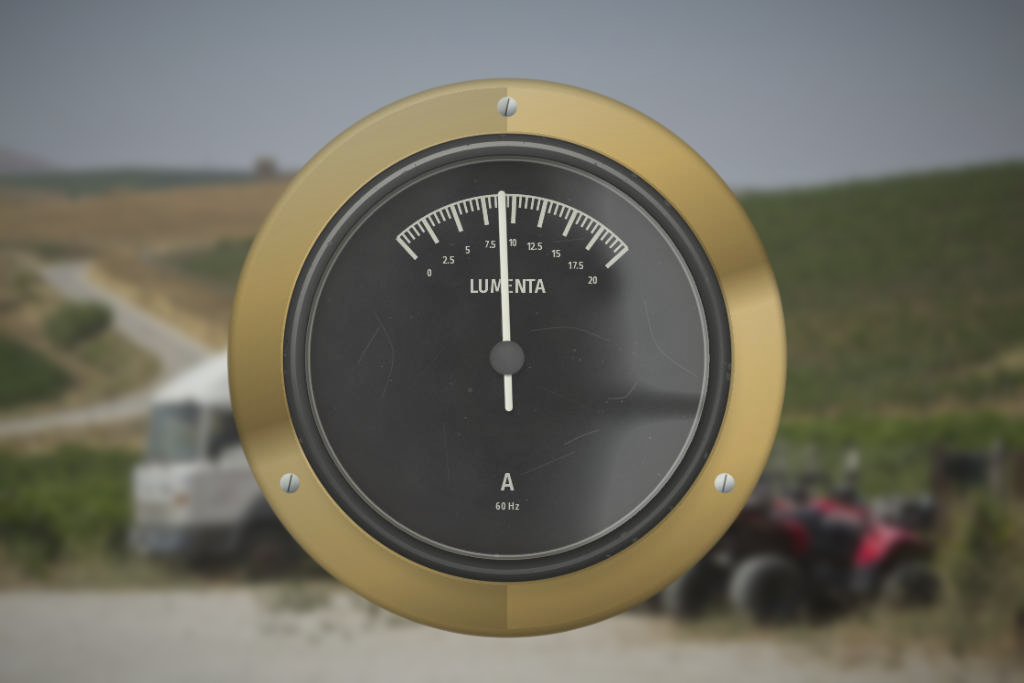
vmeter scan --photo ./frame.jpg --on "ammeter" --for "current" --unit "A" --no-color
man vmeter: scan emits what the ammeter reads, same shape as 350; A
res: 9; A
